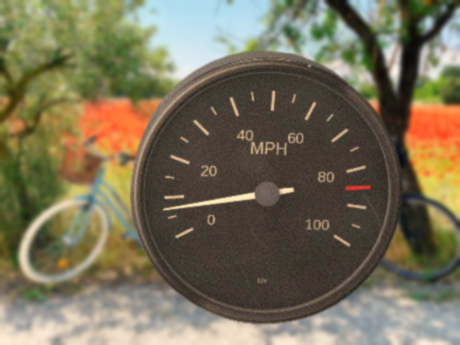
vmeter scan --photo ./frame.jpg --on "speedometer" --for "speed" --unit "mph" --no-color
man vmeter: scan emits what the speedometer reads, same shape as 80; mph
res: 7.5; mph
